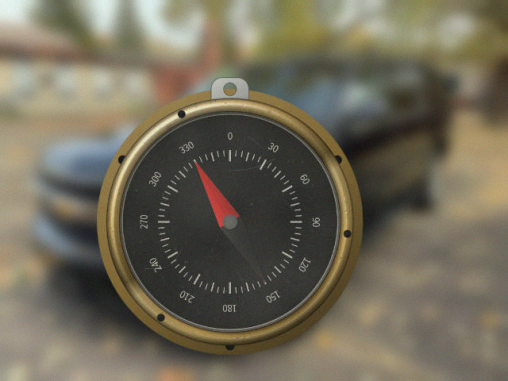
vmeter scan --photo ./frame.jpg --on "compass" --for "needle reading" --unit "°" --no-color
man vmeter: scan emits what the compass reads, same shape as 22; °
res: 330; °
